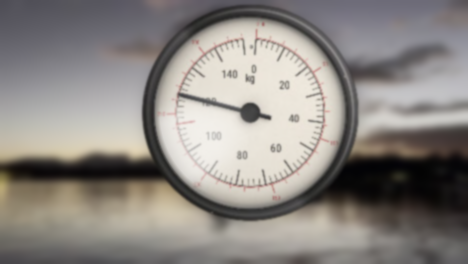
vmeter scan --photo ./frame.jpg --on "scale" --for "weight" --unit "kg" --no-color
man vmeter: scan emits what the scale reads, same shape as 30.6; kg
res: 120; kg
